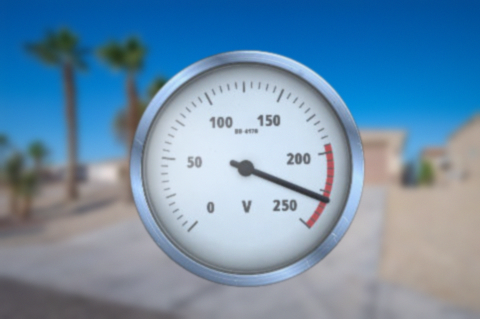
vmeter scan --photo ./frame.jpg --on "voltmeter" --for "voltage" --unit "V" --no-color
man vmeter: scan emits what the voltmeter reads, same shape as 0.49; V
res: 230; V
